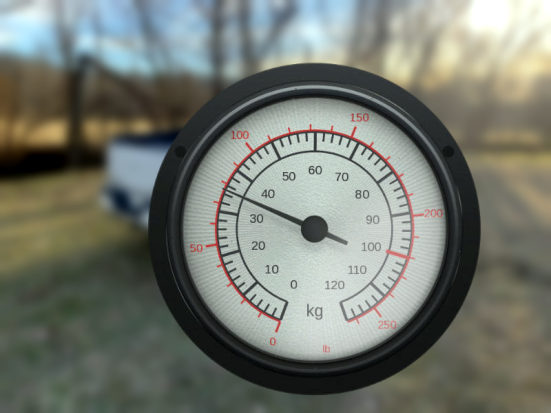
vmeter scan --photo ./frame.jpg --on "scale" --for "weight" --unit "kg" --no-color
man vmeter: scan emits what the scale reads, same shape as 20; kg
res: 35; kg
